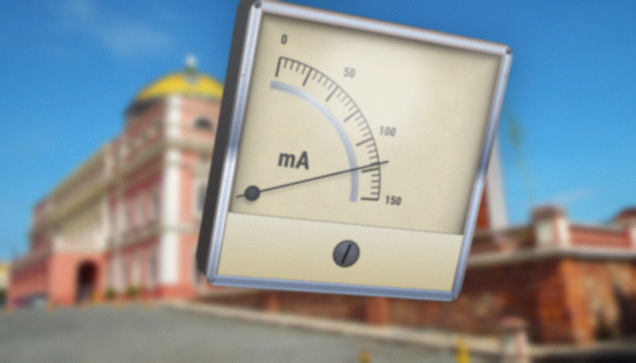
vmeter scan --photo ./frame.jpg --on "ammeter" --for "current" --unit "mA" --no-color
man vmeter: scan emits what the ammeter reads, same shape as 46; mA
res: 120; mA
